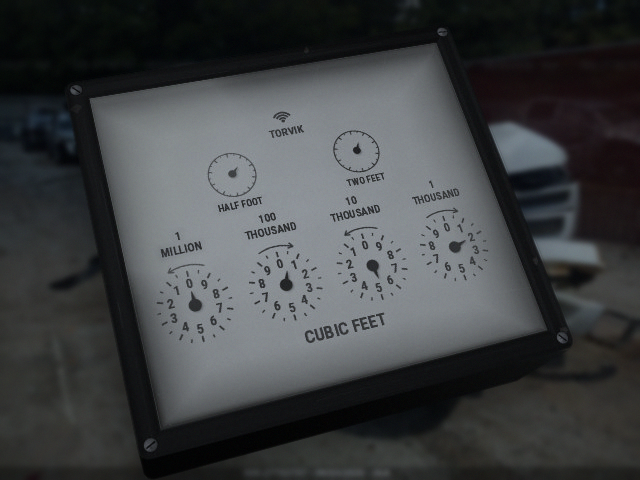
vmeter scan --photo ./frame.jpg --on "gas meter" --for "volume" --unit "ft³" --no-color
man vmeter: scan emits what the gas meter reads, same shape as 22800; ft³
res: 5200; ft³
